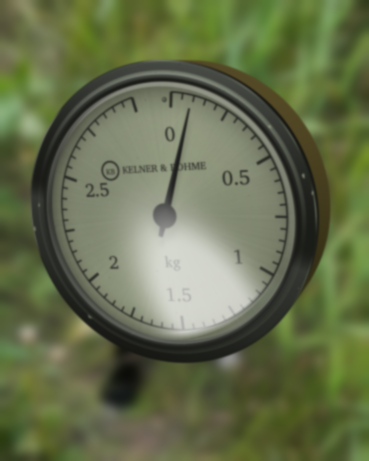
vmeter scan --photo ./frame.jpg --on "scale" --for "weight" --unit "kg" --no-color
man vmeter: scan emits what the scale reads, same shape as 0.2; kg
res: 0.1; kg
